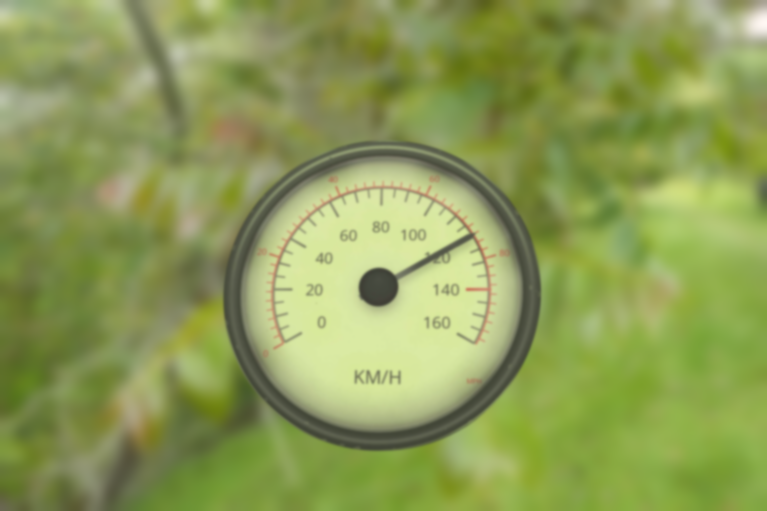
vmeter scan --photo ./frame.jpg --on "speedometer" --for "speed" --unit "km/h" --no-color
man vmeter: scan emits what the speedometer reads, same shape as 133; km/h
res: 120; km/h
